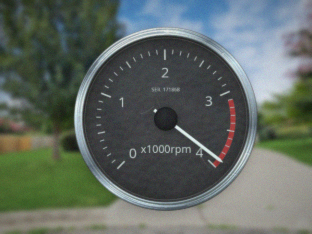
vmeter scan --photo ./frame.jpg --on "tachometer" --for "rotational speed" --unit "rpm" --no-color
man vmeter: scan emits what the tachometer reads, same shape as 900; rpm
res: 3900; rpm
